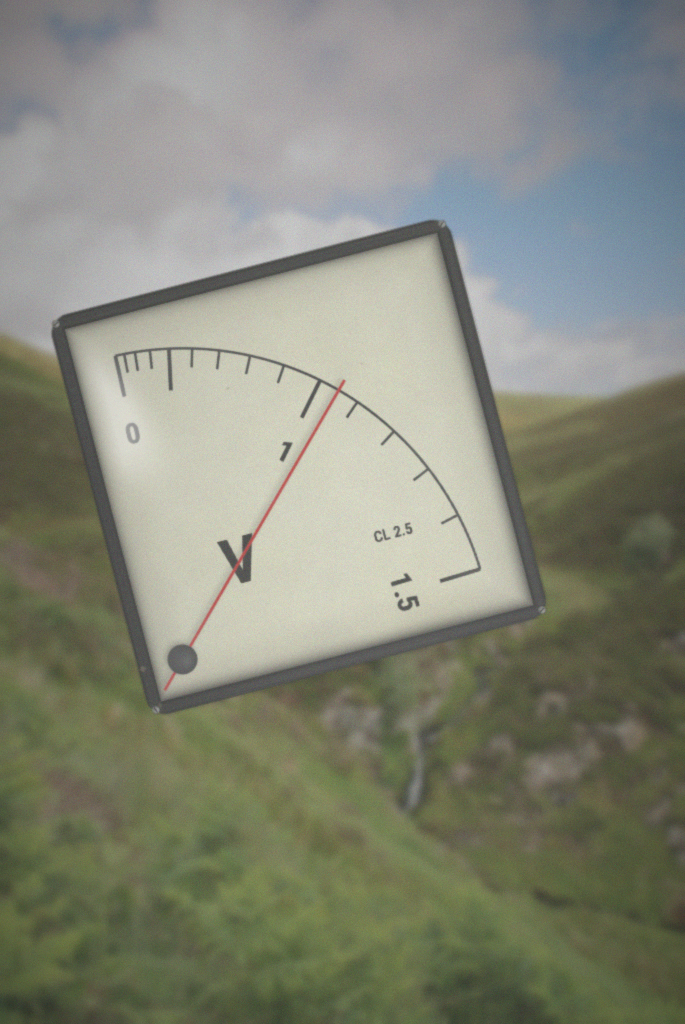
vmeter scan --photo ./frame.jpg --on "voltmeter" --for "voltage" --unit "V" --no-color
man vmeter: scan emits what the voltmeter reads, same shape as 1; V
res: 1.05; V
